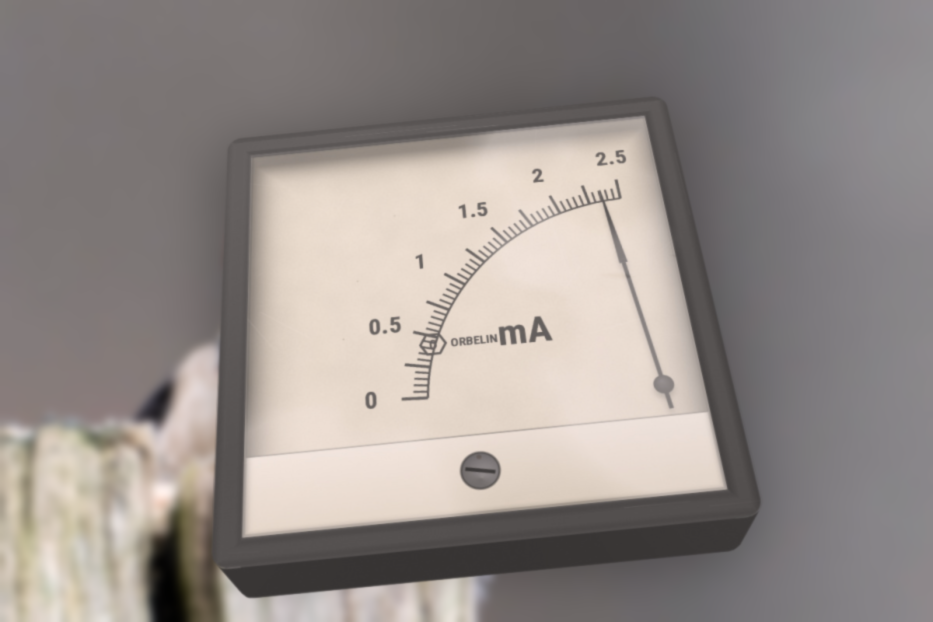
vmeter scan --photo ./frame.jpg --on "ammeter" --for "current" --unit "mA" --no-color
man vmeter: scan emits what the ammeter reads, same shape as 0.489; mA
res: 2.35; mA
